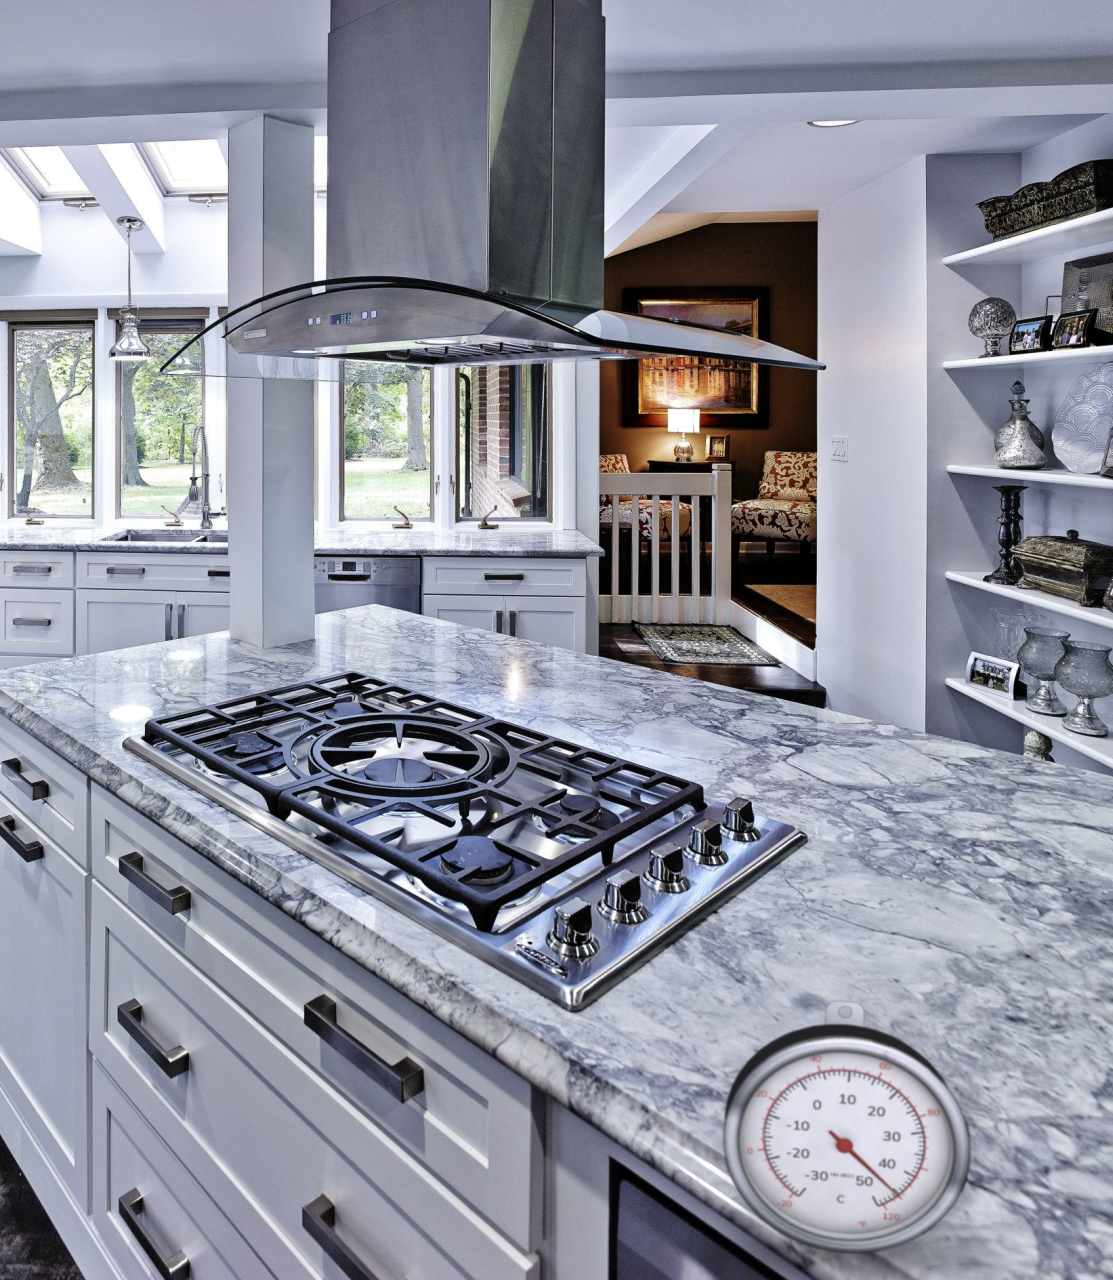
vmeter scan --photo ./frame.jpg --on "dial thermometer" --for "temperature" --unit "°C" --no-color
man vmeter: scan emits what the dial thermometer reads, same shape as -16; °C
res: 45; °C
